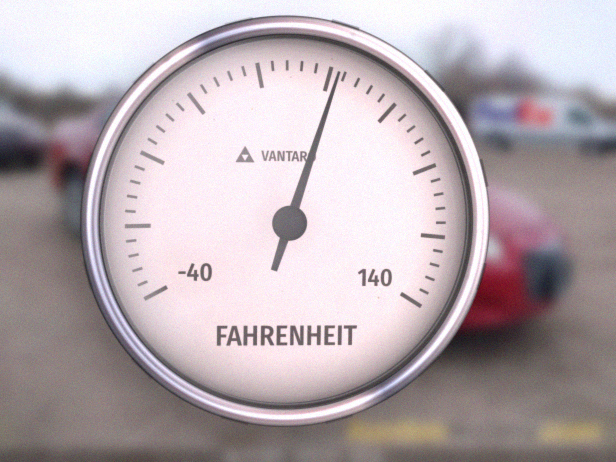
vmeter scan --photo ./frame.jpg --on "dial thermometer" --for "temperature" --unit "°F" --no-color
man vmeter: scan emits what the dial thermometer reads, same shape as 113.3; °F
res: 62; °F
